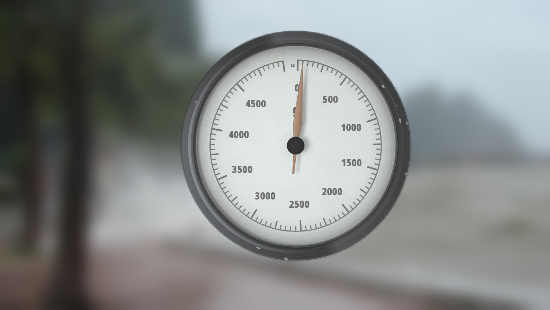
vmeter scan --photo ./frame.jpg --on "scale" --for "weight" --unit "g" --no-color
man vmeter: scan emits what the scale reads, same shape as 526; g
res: 50; g
